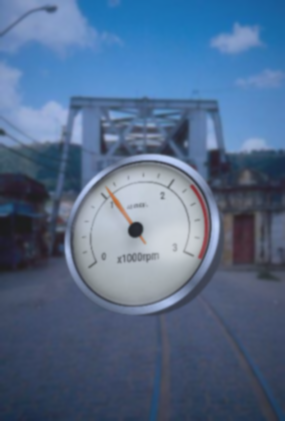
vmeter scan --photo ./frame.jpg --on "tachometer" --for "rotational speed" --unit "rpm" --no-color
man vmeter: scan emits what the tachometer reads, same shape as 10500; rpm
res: 1100; rpm
